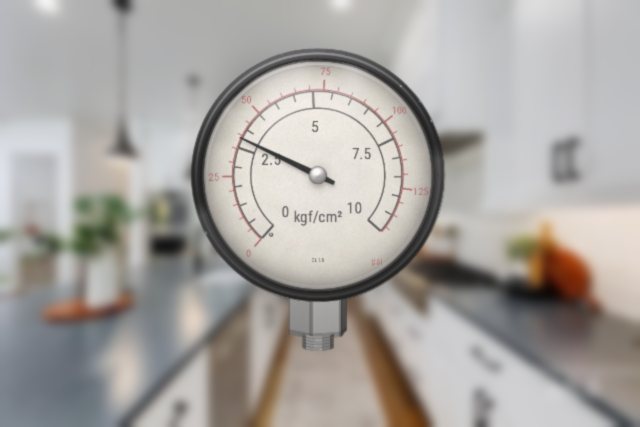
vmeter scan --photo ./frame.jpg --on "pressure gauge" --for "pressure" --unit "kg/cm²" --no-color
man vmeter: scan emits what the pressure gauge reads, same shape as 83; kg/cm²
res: 2.75; kg/cm²
